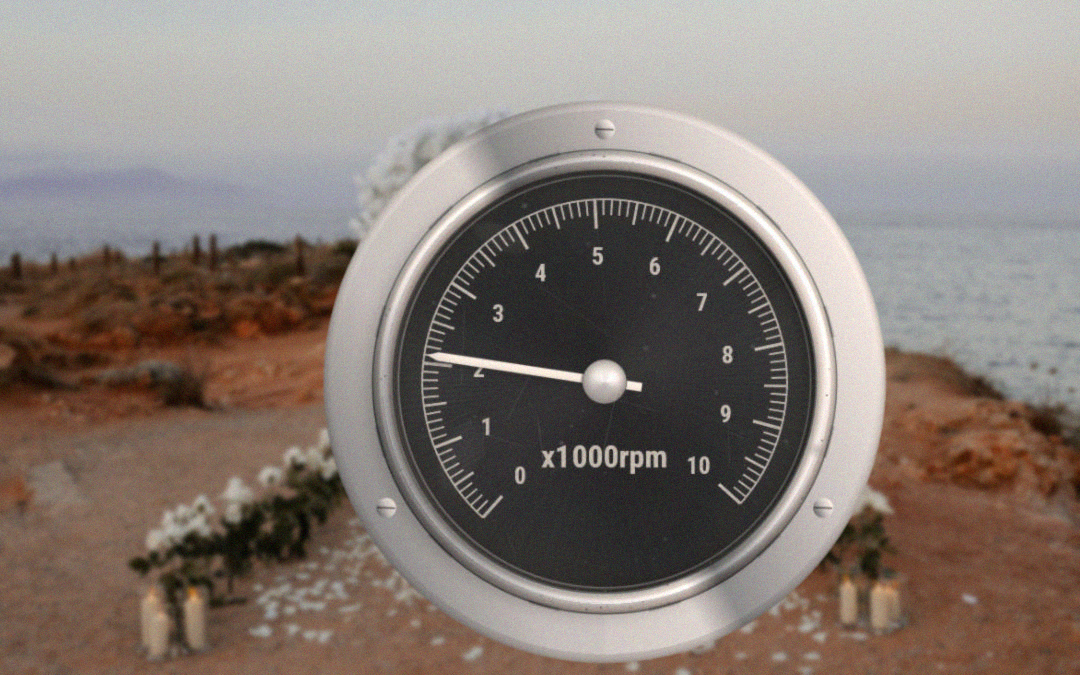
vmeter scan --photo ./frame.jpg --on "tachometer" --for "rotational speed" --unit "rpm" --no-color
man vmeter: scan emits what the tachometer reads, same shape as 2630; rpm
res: 2100; rpm
